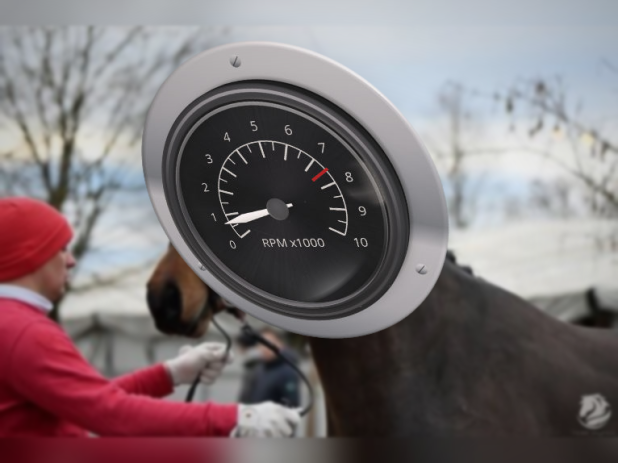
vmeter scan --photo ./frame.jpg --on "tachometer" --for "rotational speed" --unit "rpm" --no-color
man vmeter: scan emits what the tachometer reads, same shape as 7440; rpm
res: 750; rpm
